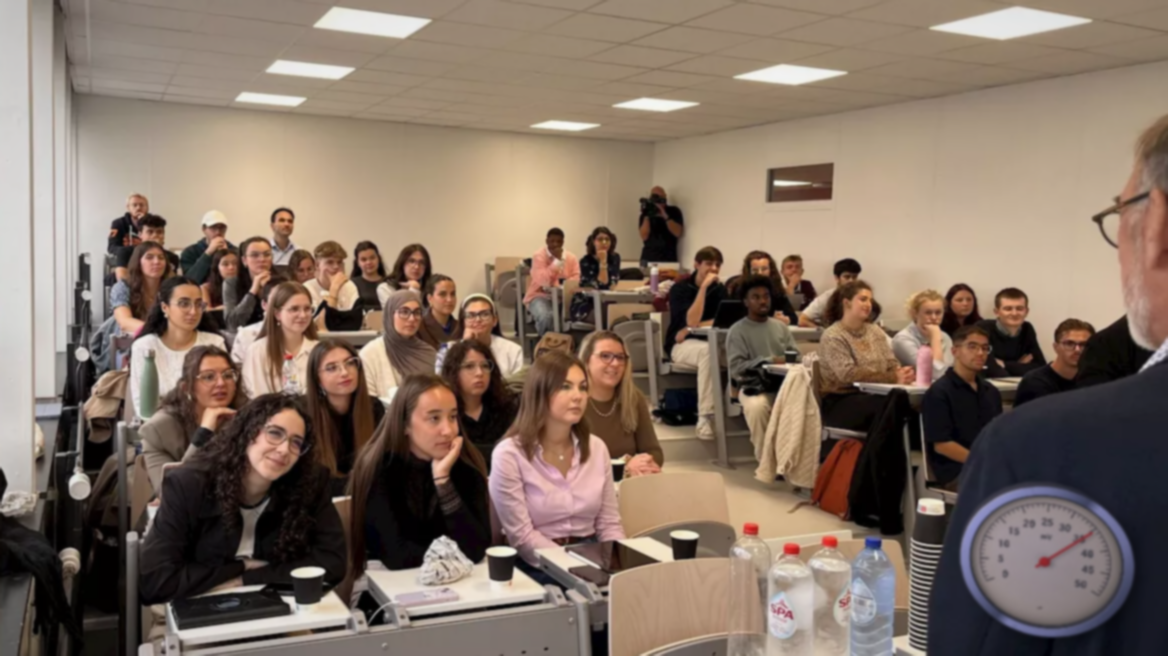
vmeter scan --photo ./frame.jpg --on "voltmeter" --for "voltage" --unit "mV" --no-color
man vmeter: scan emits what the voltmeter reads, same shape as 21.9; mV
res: 35; mV
